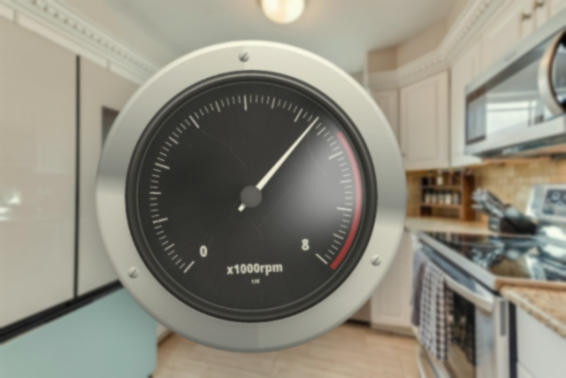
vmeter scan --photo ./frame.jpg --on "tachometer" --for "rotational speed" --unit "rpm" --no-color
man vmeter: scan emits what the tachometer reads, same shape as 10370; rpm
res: 5300; rpm
